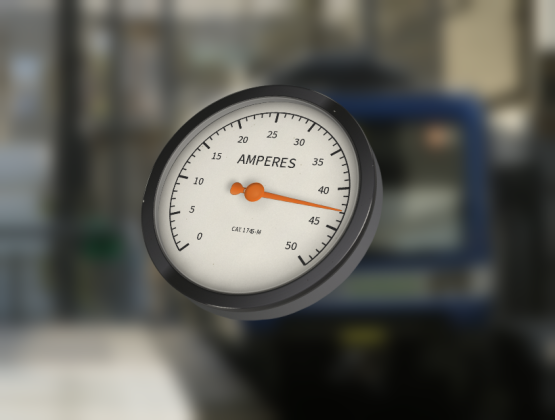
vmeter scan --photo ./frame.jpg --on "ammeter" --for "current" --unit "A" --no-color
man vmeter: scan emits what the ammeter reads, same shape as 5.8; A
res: 43; A
